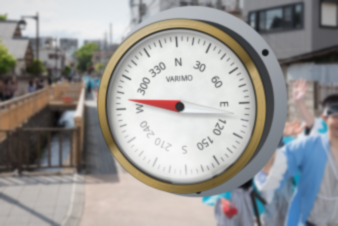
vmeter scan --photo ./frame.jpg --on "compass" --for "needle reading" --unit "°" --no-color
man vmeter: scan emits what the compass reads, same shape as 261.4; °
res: 280; °
